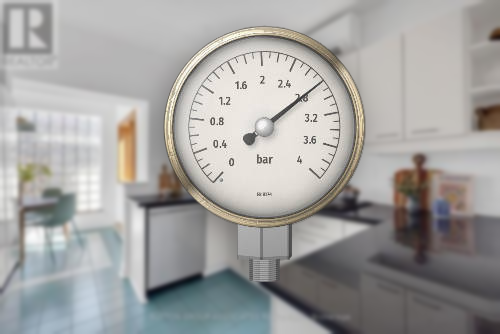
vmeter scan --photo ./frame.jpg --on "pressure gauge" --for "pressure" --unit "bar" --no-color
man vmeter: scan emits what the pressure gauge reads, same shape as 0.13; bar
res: 2.8; bar
